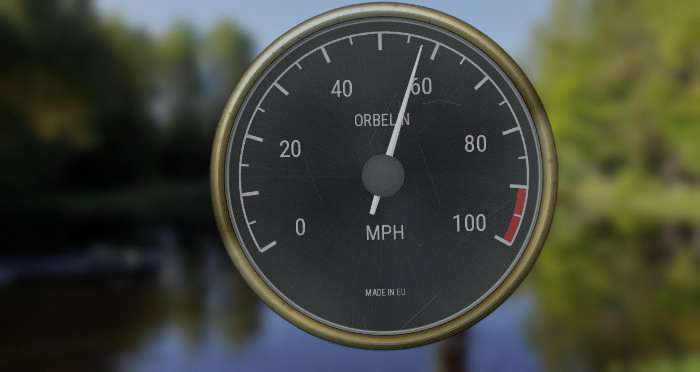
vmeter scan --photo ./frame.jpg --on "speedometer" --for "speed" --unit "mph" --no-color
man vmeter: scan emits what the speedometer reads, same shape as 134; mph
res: 57.5; mph
